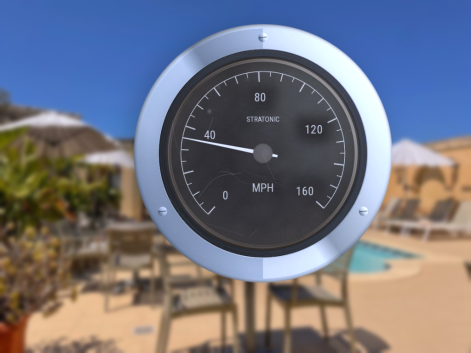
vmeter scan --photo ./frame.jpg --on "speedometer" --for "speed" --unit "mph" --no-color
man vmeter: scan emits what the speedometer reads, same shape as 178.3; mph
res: 35; mph
